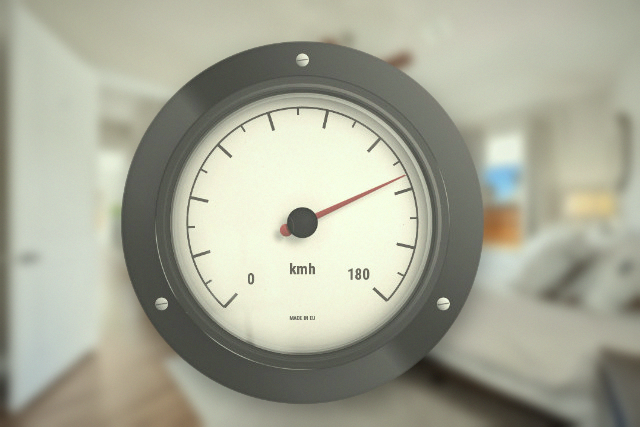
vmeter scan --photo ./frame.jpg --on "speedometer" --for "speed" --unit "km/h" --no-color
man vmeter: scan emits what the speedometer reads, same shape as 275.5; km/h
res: 135; km/h
